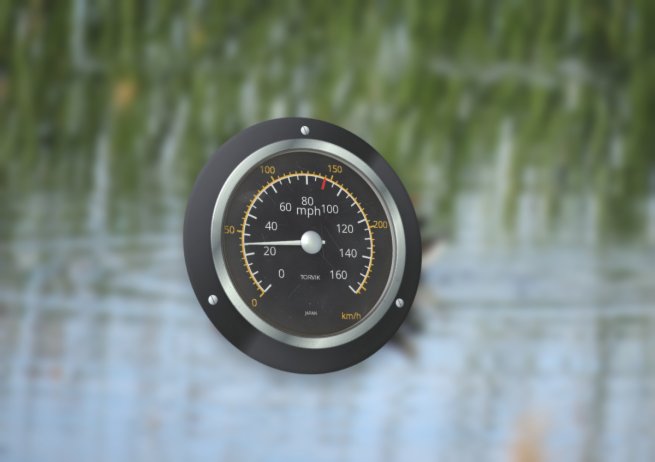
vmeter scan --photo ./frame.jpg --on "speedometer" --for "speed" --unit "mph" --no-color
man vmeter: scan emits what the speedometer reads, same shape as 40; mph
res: 25; mph
